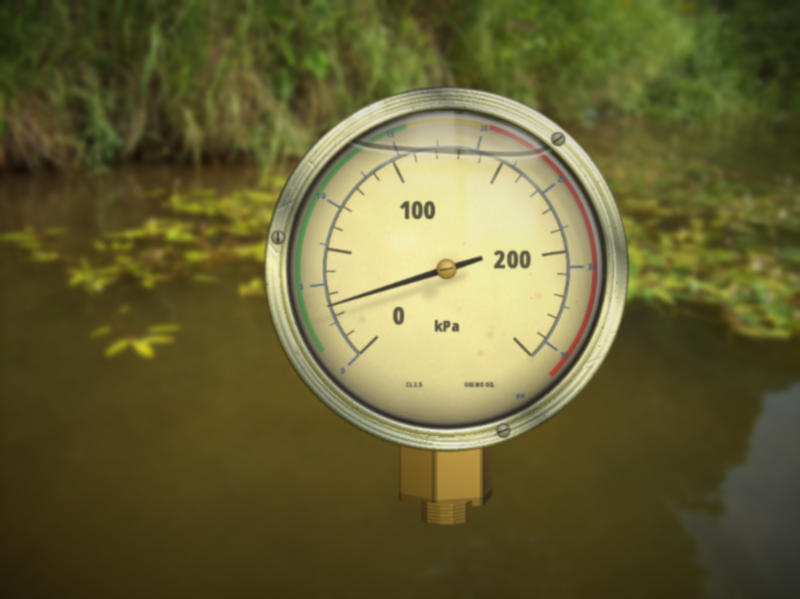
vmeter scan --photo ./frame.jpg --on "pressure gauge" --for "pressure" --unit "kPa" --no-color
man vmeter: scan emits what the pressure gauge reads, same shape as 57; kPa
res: 25; kPa
